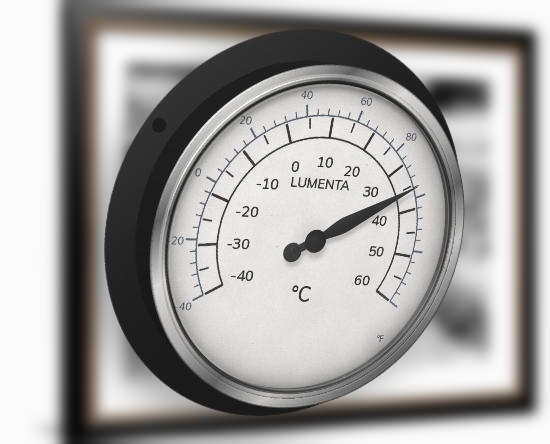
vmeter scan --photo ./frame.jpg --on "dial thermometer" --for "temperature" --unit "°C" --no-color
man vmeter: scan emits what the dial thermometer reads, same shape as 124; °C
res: 35; °C
